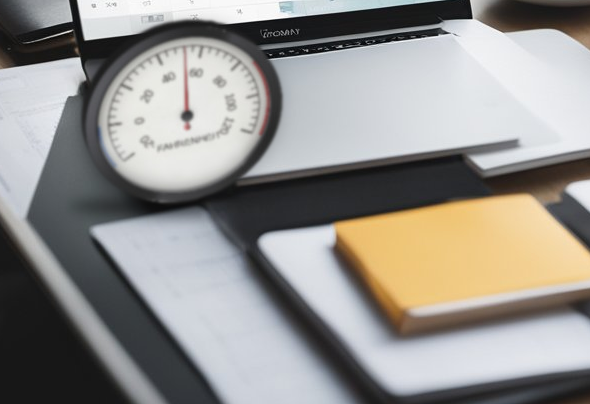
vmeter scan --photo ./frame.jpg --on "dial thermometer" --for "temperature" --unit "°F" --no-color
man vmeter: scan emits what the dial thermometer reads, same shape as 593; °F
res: 52; °F
